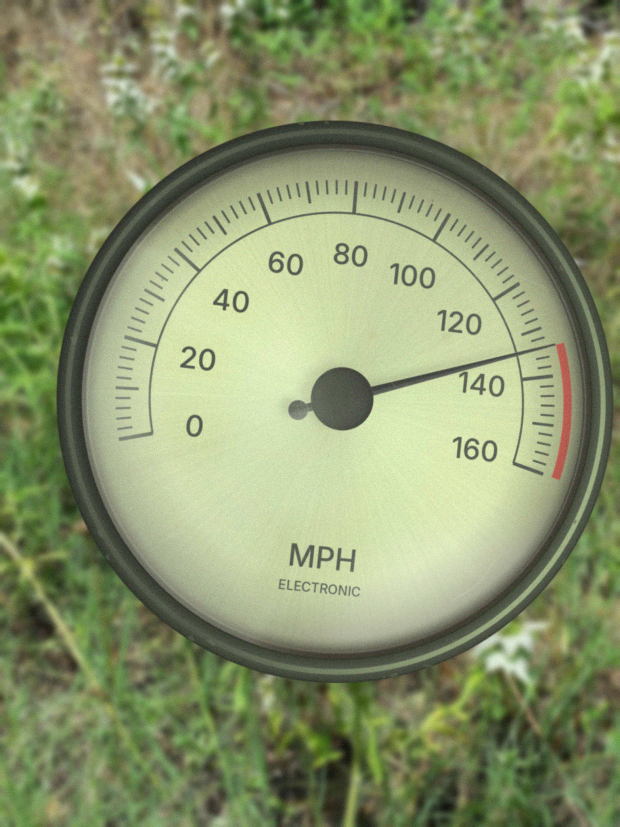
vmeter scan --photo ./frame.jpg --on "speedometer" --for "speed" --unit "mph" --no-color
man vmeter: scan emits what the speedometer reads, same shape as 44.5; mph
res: 134; mph
